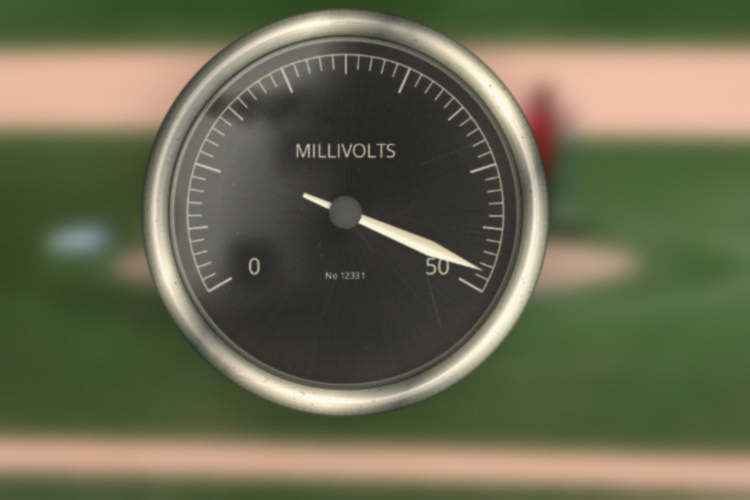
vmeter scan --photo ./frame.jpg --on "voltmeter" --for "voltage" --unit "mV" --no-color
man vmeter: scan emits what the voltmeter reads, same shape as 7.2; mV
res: 48.5; mV
